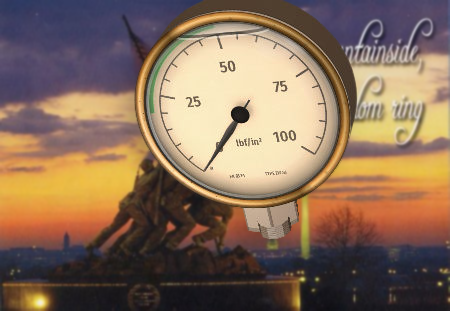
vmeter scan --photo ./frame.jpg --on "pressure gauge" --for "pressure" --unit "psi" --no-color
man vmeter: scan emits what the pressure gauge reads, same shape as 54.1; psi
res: 0; psi
